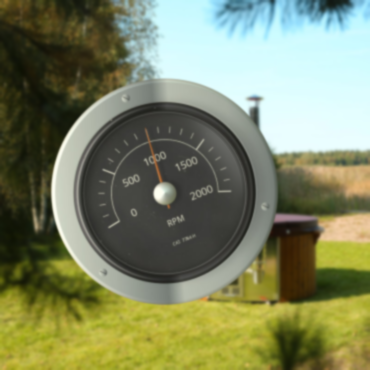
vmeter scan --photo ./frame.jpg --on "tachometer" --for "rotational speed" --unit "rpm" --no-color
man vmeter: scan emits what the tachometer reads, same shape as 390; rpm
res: 1000; rpm
